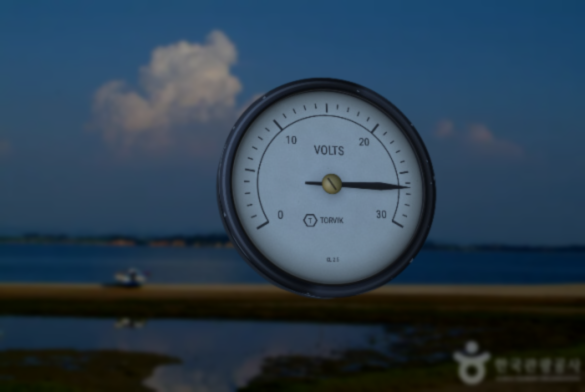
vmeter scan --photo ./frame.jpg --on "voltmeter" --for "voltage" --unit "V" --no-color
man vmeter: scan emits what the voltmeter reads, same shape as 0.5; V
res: 26.5; V
